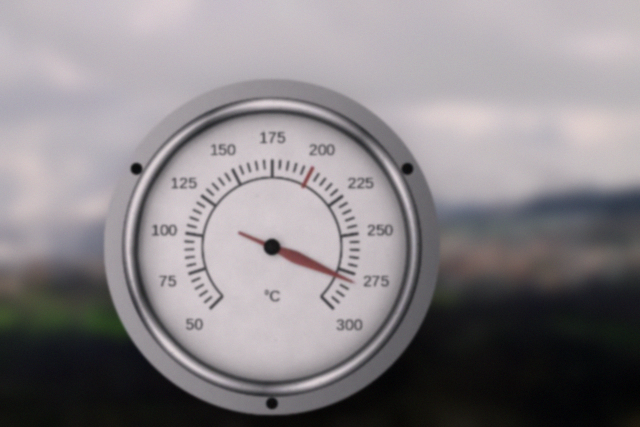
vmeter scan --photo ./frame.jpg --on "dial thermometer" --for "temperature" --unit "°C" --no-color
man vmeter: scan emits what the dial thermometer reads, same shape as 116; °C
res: 280; °C
